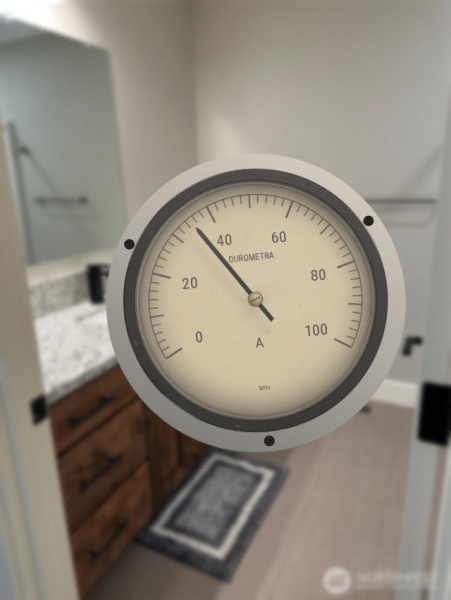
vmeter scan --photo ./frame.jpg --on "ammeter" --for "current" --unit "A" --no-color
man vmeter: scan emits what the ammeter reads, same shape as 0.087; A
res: 35; A
